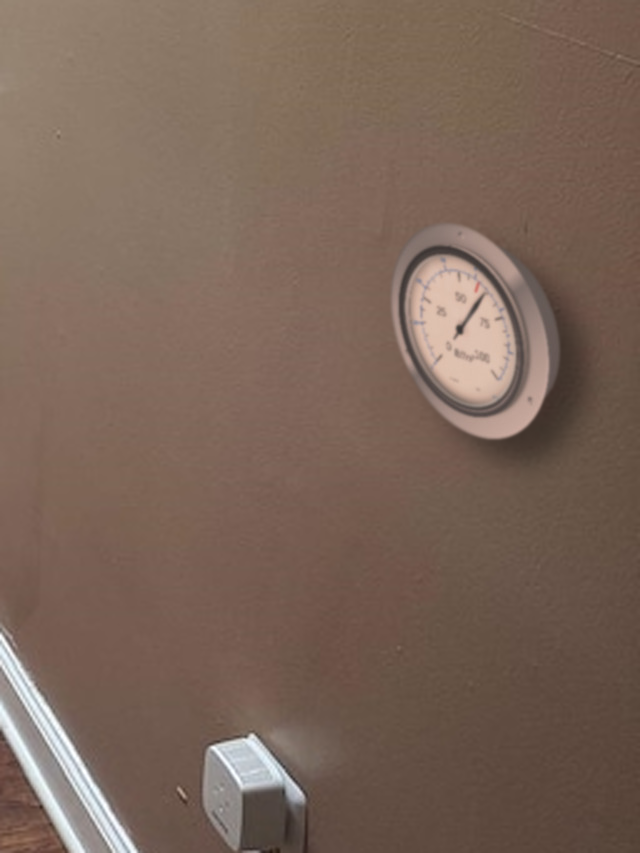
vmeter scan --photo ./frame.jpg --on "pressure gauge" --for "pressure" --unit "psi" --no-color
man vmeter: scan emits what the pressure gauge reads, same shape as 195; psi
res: 65; psi
